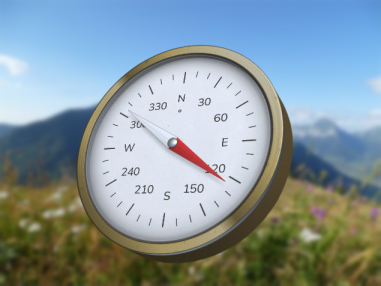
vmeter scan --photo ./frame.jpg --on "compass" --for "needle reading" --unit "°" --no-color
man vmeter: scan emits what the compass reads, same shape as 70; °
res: 125; °
